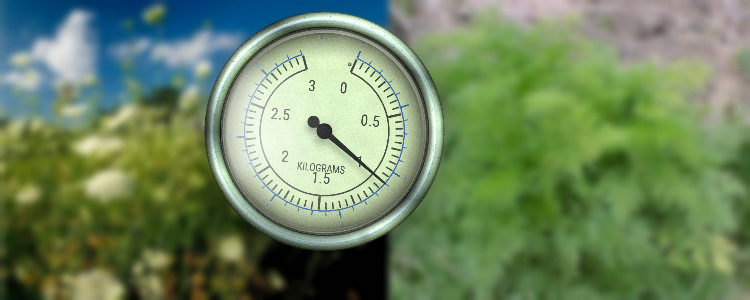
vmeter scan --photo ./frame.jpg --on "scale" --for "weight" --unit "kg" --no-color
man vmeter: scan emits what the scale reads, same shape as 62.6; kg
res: 1; kg
